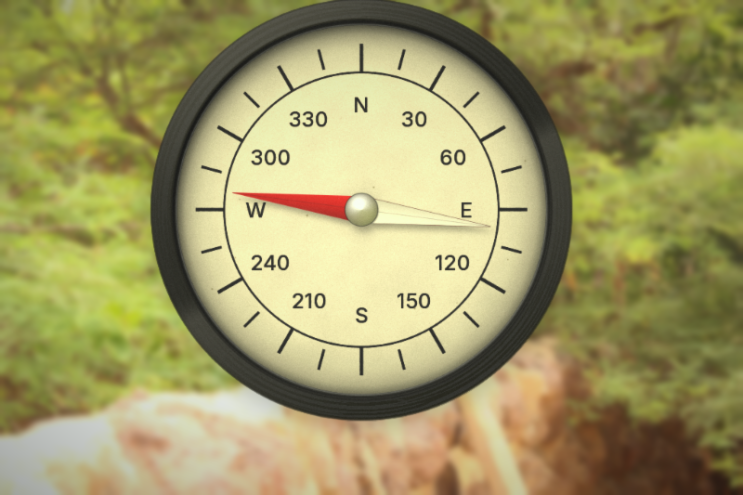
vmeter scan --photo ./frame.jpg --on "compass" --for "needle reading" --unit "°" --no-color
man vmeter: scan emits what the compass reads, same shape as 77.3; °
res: 277.5; °
